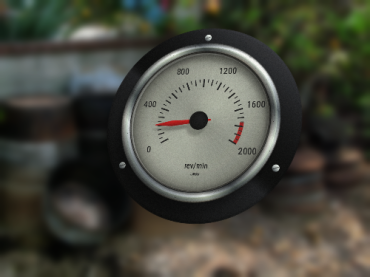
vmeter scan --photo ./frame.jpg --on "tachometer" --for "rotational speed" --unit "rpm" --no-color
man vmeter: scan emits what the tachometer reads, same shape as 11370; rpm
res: 200; rpm
